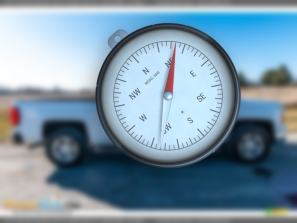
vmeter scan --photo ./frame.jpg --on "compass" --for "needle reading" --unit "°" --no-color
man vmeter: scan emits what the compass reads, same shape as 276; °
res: 50; °
